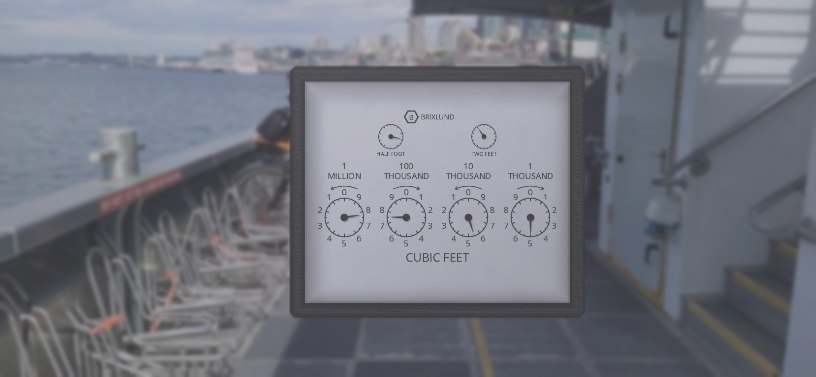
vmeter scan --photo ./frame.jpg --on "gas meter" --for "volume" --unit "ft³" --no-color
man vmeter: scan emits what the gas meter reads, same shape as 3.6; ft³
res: 775500; ft³
